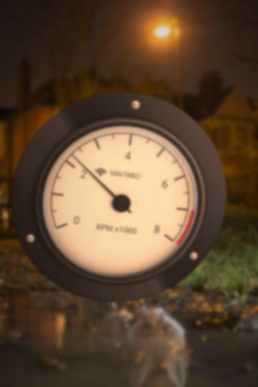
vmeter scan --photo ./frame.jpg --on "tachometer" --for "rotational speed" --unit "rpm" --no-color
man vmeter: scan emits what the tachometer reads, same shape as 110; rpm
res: 2250; rpm
